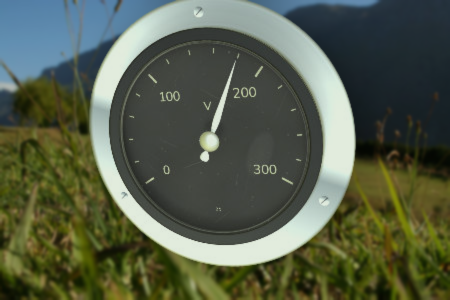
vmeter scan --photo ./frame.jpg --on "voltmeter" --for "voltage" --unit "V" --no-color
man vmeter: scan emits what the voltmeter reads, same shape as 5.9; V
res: 180; V
